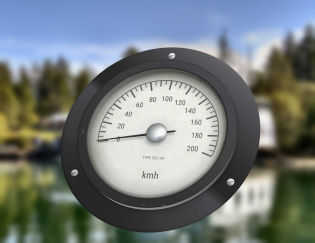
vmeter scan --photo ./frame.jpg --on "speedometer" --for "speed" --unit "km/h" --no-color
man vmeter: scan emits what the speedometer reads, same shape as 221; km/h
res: 0; km/h
